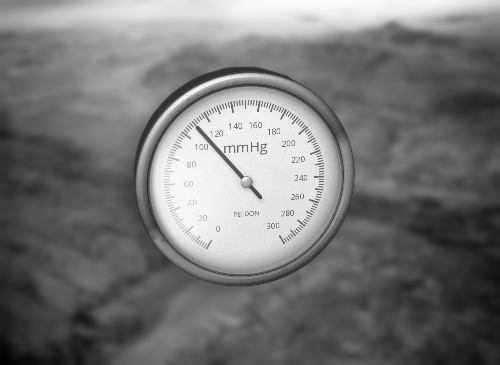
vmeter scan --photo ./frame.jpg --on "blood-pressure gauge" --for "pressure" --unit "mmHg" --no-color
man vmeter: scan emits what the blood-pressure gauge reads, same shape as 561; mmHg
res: 110; mmHg
